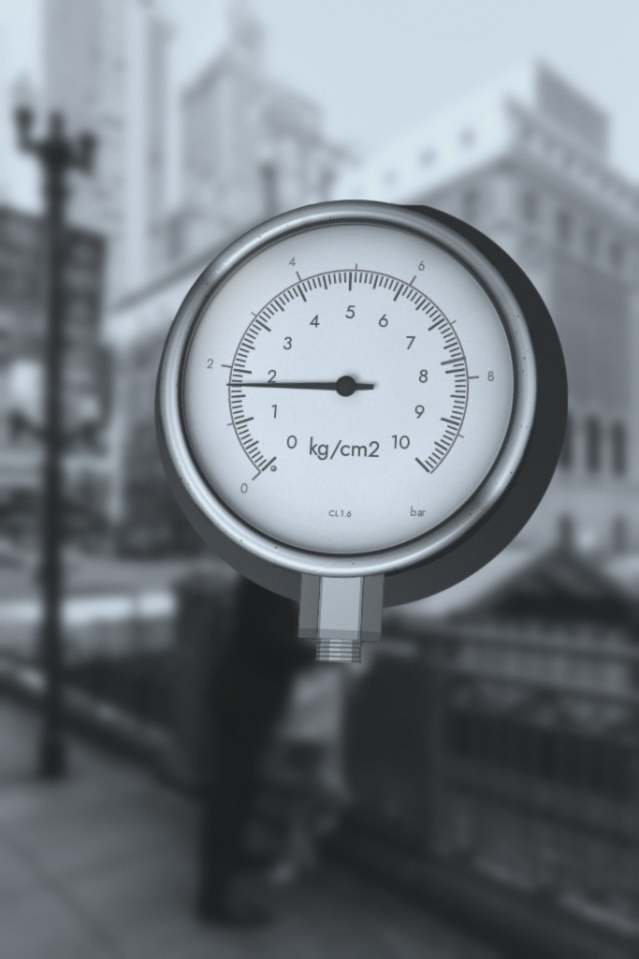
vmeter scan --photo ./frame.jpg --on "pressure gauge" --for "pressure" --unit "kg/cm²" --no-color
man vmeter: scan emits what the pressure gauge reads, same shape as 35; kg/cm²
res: 1.7; kg/cm²
